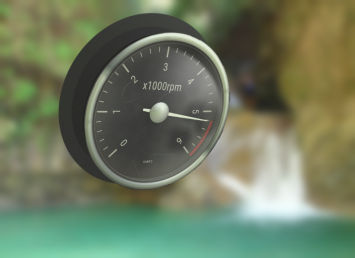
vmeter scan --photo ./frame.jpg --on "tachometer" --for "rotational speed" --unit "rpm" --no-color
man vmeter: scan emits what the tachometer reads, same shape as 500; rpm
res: 5200; rpm
